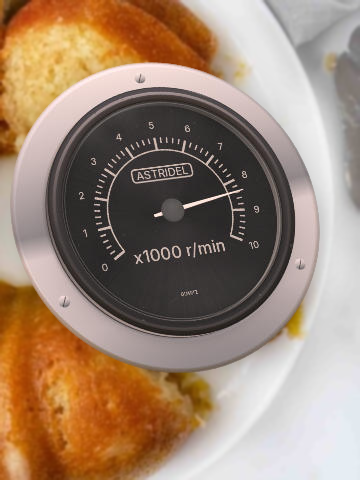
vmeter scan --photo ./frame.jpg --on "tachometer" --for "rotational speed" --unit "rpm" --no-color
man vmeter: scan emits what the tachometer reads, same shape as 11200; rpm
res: 8400; rpm
